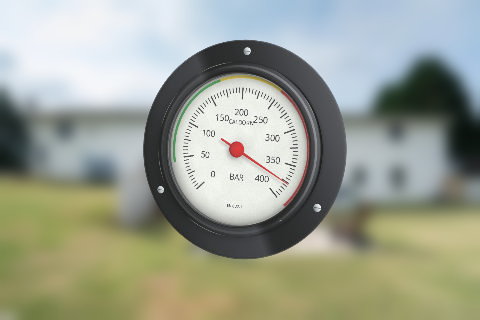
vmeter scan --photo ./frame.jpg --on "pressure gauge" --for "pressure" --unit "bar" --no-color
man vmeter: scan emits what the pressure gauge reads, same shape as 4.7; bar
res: 375; bar
